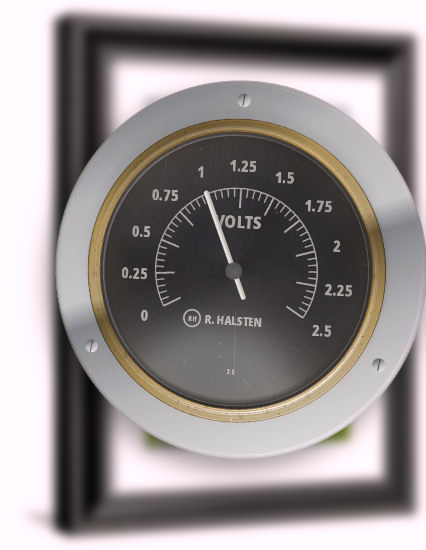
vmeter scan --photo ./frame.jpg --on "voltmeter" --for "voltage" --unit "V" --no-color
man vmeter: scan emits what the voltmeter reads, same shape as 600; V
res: 1; V
